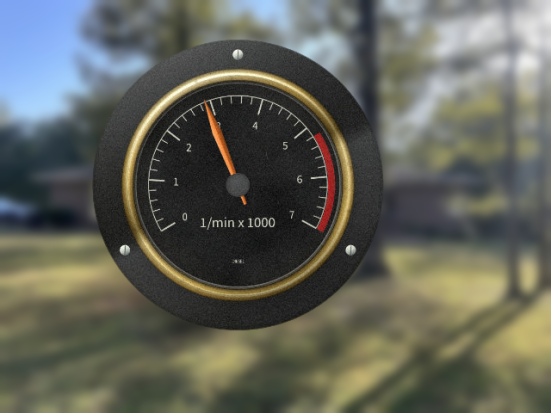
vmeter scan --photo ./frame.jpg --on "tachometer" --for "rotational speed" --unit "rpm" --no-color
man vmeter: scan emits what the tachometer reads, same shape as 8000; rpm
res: 2900; rpm
